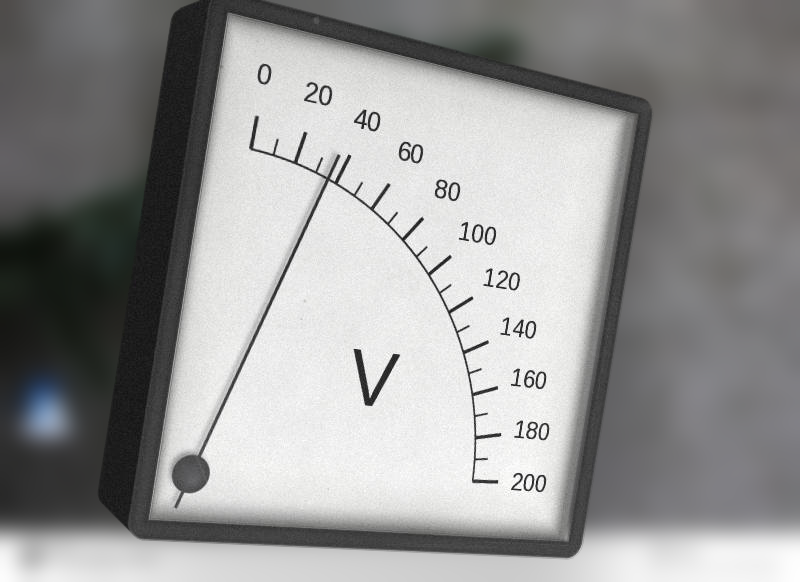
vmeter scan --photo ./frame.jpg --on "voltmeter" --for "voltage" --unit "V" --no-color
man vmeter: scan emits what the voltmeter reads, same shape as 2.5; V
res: 35; V
